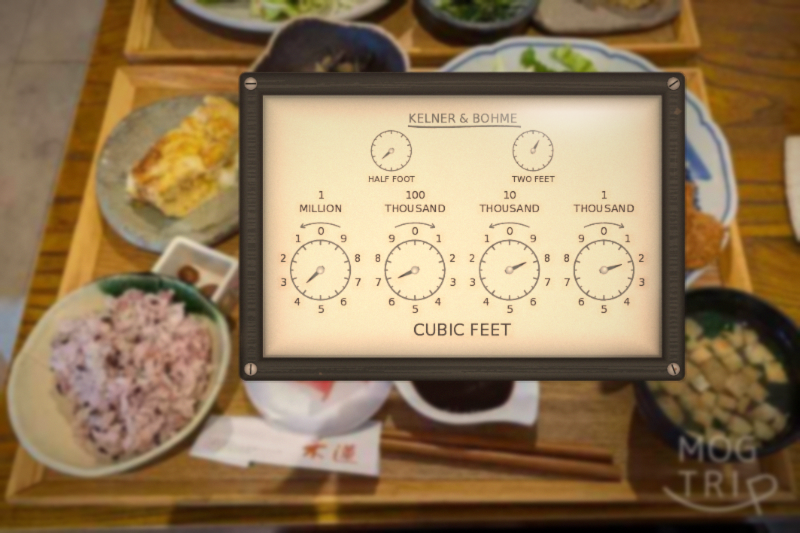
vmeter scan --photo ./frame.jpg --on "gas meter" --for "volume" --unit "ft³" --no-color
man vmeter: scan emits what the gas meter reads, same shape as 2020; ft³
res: 368200; ft³
